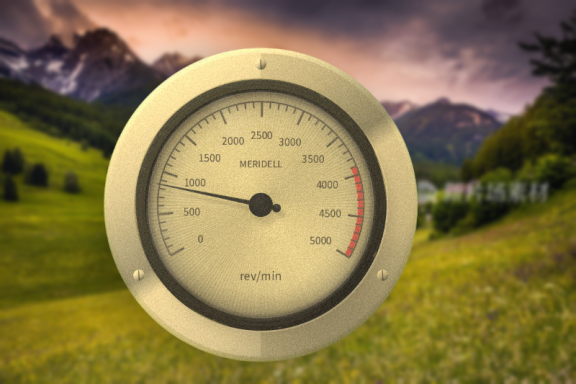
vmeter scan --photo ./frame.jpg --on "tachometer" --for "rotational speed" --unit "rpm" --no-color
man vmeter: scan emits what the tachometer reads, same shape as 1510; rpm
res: 850; rpm
